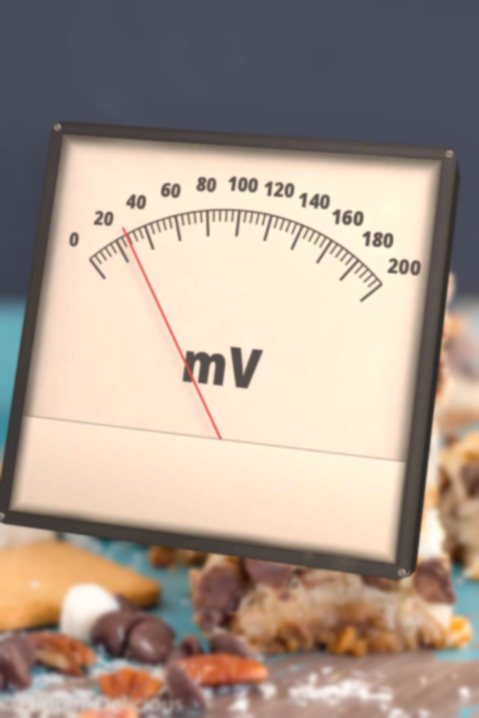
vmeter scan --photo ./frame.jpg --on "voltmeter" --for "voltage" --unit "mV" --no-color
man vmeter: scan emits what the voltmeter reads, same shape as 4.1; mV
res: 28; mV
